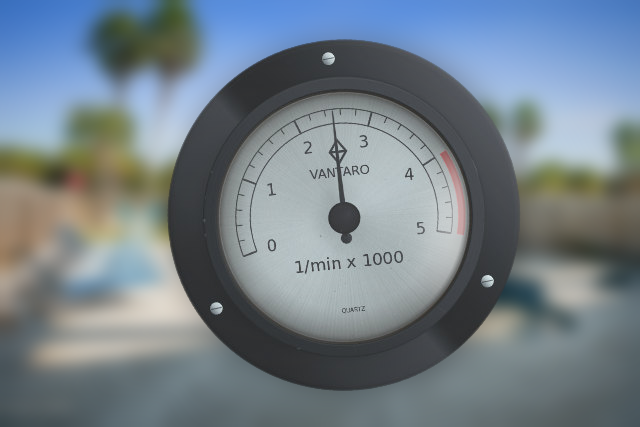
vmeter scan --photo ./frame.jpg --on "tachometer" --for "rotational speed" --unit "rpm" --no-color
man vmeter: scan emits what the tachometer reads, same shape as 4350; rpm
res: 2500; rpm
